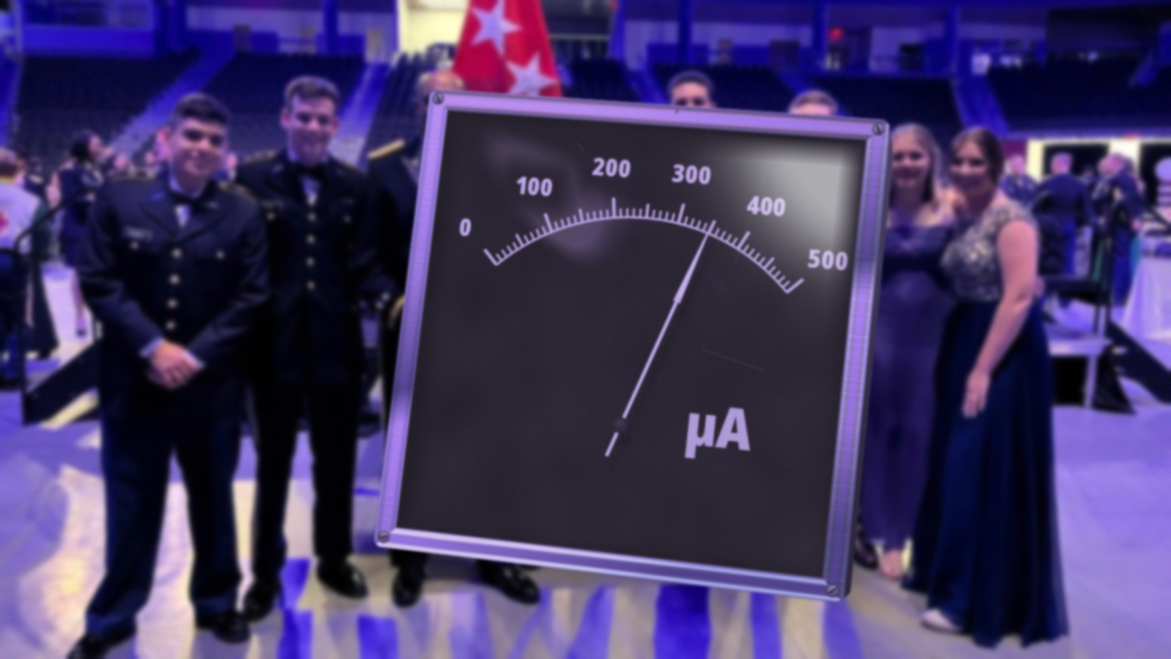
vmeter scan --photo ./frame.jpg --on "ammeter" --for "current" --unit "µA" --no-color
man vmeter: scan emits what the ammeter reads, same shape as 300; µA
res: 350; µA
